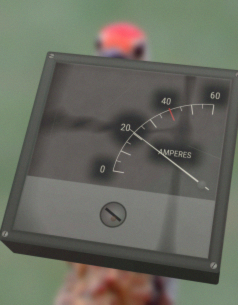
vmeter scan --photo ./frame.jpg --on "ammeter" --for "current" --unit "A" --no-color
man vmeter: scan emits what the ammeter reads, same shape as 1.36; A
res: 20; A
